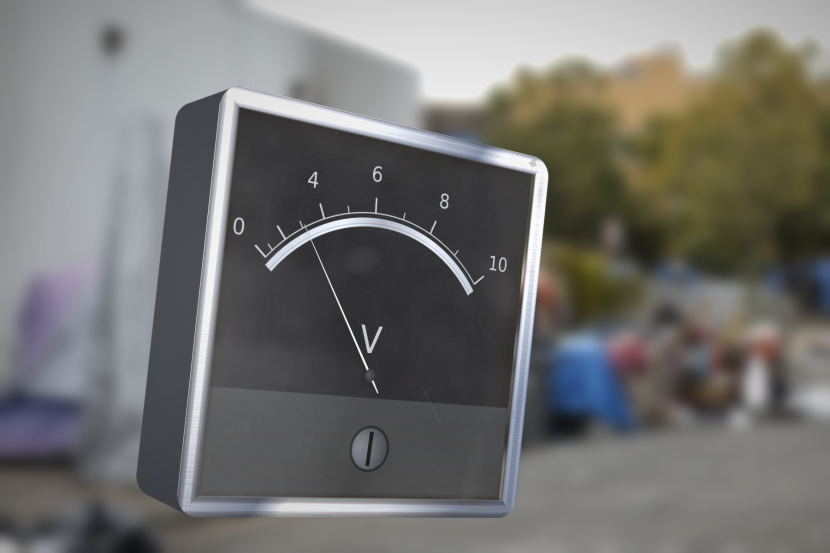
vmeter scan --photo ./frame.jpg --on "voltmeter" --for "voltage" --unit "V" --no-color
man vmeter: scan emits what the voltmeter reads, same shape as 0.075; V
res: 3; V
